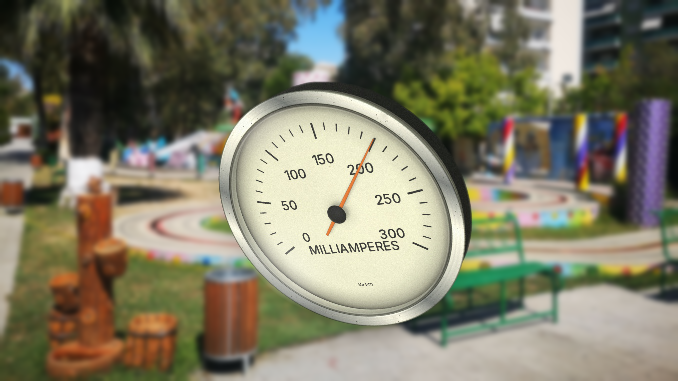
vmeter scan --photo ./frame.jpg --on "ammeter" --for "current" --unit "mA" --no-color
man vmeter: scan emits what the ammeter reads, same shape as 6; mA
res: 200; mA
